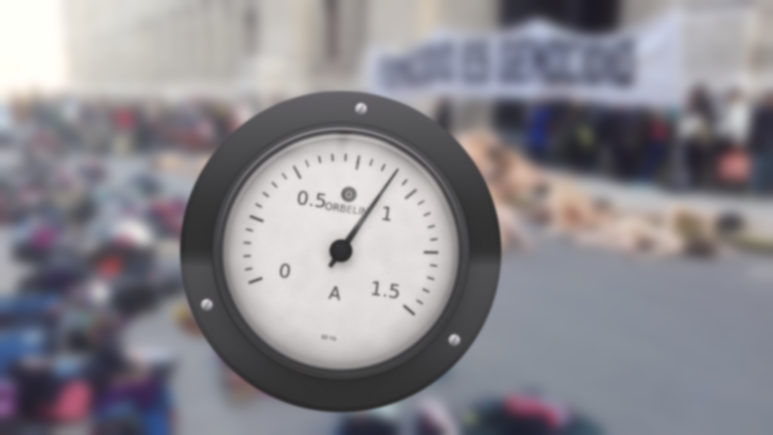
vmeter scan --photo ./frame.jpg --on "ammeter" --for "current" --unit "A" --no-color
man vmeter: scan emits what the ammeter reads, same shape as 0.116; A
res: 0.9; A
